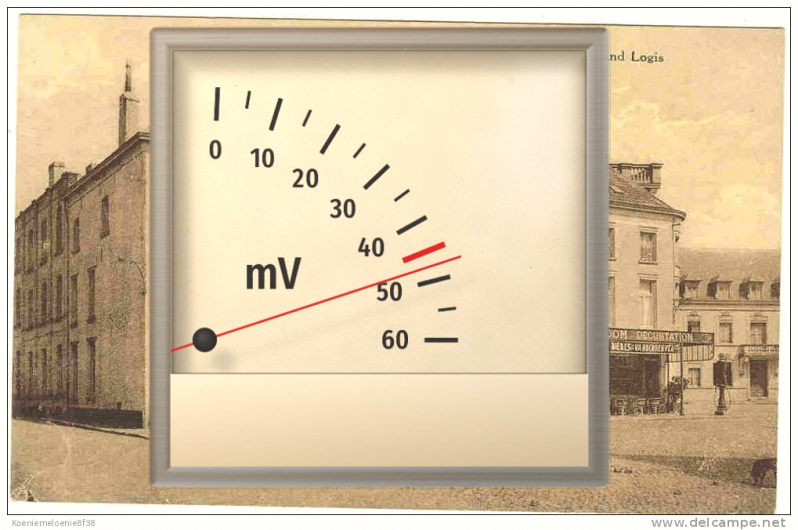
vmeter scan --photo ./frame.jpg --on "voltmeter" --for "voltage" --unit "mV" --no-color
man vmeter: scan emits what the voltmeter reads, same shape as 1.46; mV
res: 47.5; mV
